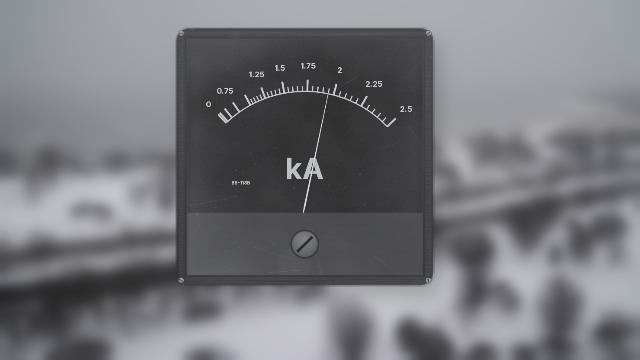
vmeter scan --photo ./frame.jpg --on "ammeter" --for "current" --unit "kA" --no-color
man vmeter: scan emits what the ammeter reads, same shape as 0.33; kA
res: 1.95; kA
